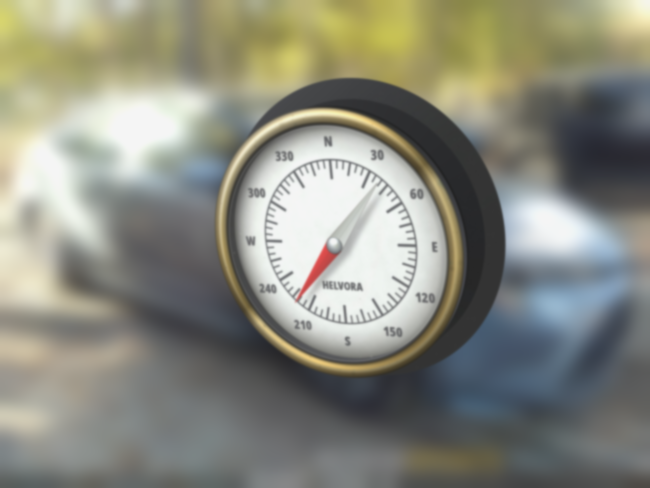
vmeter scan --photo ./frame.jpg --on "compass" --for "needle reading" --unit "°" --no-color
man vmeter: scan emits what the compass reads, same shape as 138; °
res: 220; °
